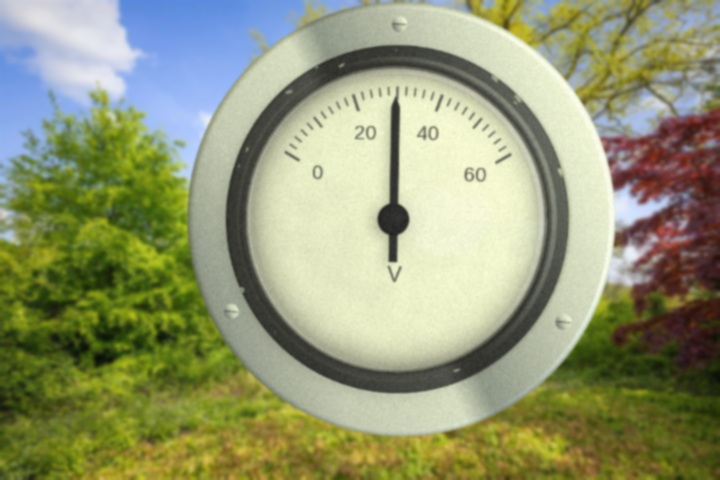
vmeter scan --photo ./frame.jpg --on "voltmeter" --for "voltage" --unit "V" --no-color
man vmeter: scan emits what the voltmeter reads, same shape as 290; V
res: 30; V
